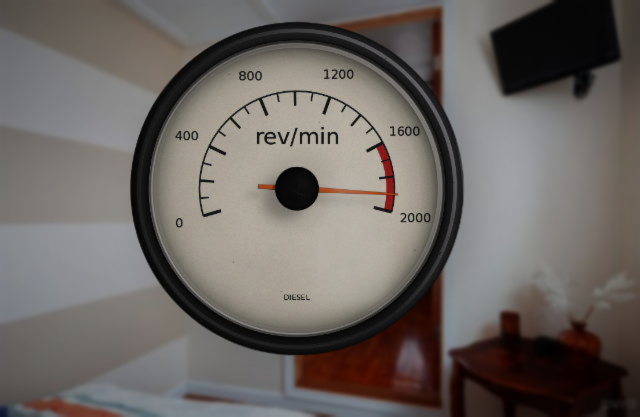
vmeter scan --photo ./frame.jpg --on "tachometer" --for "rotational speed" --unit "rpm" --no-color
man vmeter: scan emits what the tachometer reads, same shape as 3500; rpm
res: 1900; rpm
